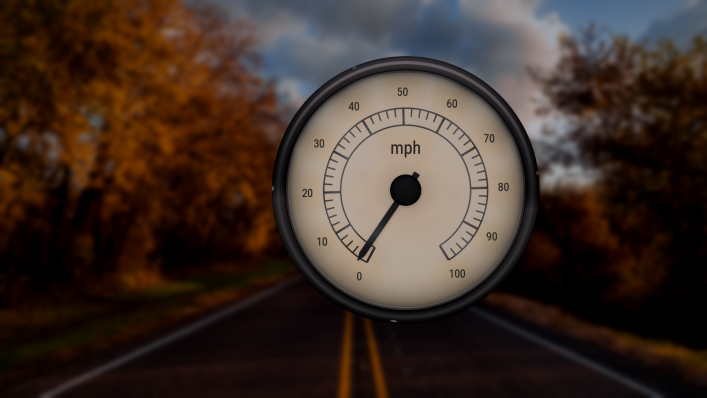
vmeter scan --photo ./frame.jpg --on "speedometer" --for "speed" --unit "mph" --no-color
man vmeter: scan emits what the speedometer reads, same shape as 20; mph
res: 2; mph
